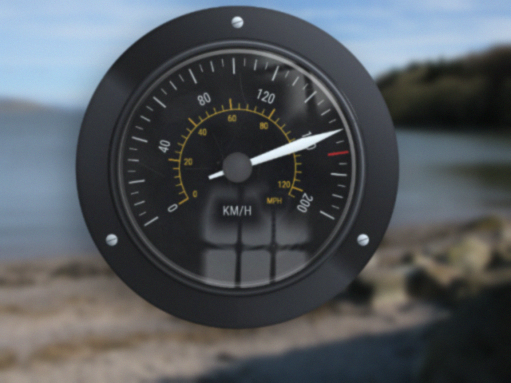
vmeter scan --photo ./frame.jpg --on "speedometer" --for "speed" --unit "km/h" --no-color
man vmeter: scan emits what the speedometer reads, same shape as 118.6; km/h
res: 160; km/h
